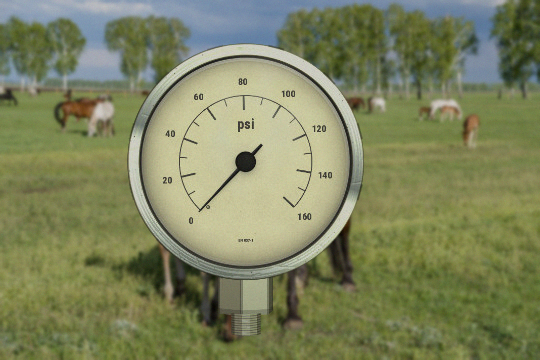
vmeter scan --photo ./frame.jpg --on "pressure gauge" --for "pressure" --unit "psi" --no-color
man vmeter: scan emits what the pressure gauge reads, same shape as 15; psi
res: 0; psi
